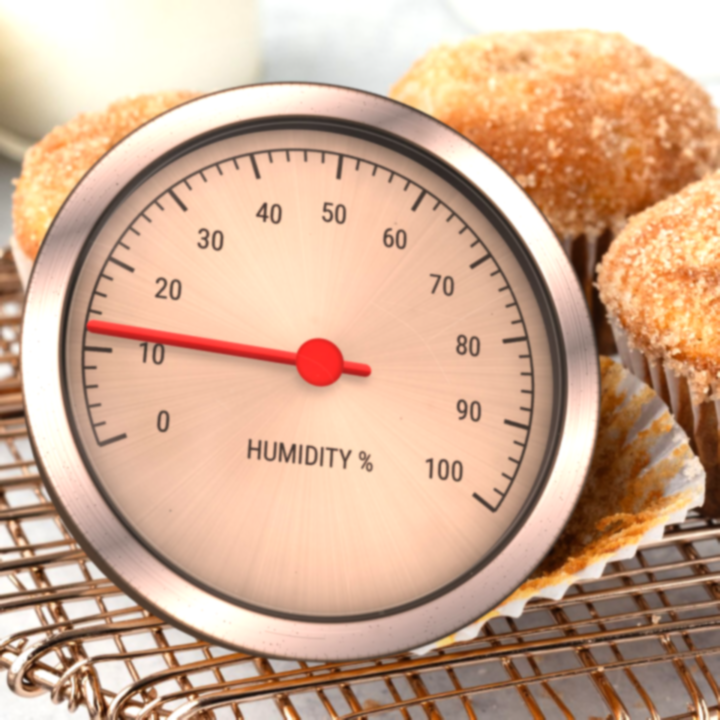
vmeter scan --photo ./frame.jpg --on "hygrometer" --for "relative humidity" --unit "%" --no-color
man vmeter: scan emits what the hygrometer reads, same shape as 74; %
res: 12; %
